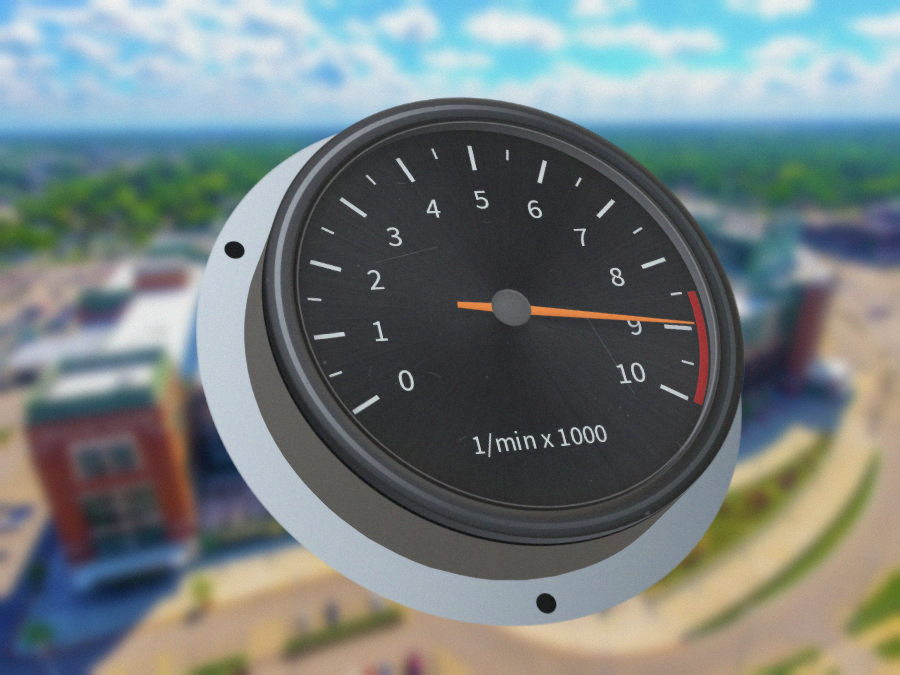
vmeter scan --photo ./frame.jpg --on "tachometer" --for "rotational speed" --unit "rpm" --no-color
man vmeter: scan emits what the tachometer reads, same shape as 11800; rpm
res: 9000; rpm
